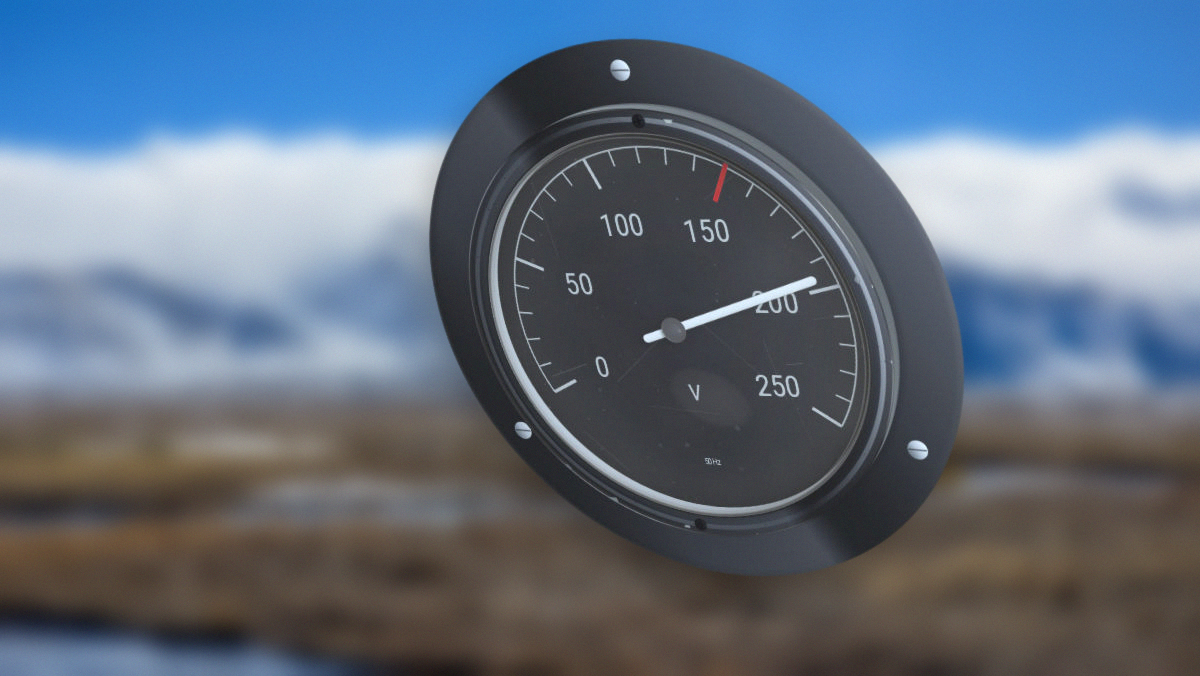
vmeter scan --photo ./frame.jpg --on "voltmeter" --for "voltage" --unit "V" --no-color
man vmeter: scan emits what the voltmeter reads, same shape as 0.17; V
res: 195; V
